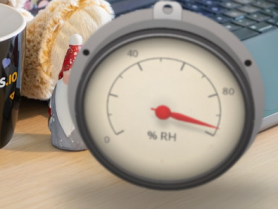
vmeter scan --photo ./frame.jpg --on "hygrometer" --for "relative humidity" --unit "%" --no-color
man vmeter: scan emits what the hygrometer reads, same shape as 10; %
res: 95; %
